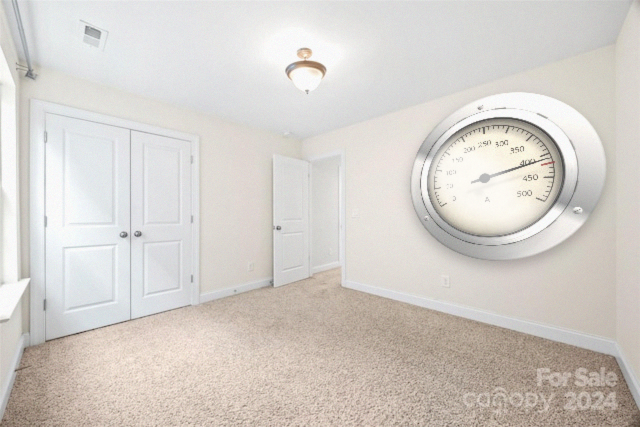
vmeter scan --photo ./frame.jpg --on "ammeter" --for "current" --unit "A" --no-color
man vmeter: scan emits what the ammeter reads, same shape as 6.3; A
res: 410; A
